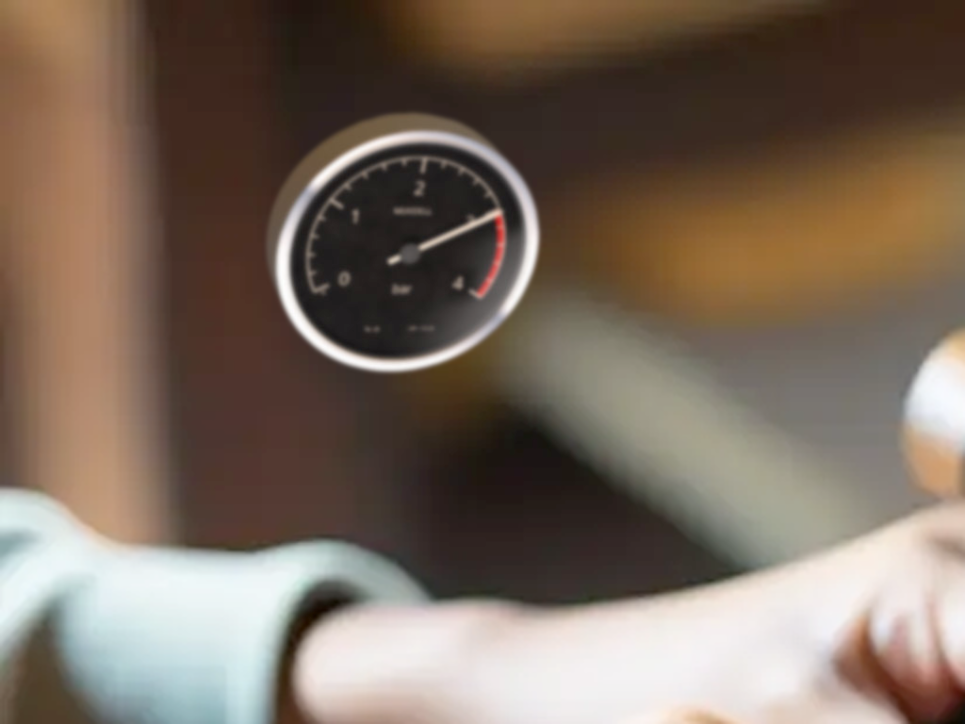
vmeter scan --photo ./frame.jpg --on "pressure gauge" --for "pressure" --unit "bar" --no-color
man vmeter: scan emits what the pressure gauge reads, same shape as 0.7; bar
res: 3; bar
